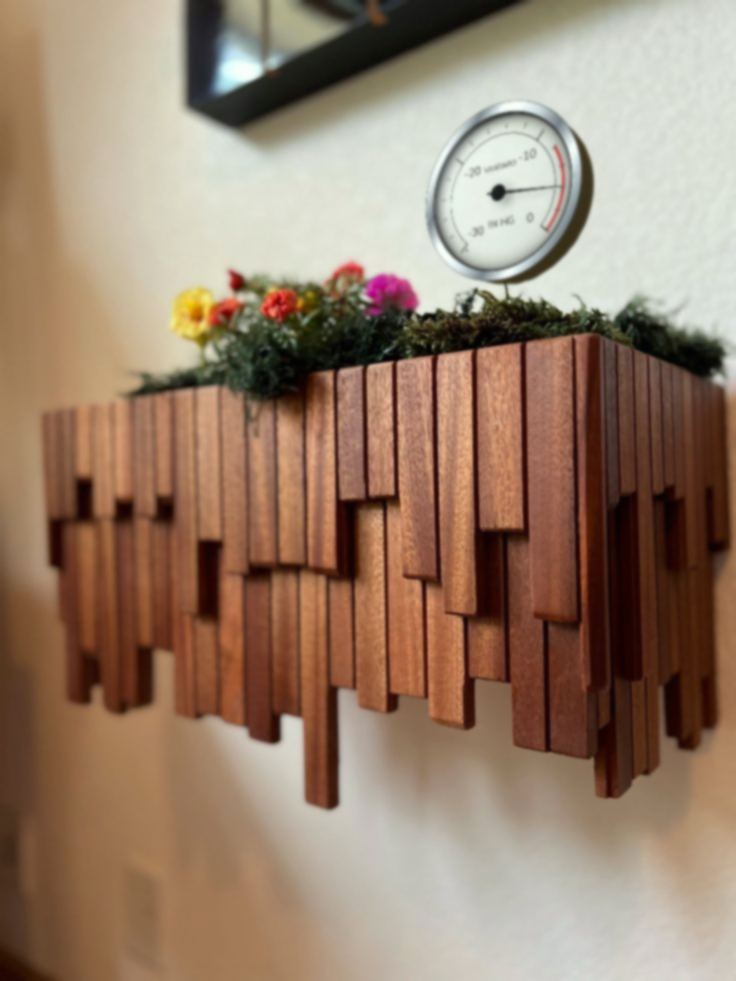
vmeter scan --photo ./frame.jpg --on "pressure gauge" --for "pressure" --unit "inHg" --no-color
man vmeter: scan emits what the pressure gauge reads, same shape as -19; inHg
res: -4; inHg
